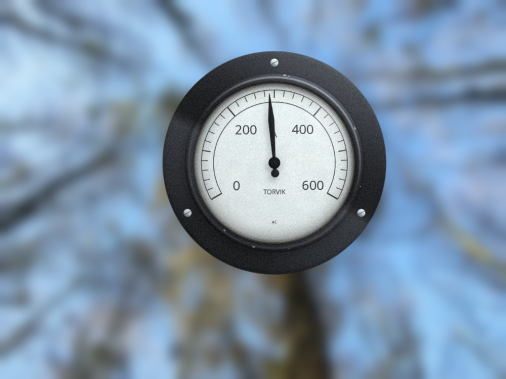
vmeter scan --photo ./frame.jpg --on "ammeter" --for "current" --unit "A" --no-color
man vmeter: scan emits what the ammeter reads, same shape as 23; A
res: 290; A
